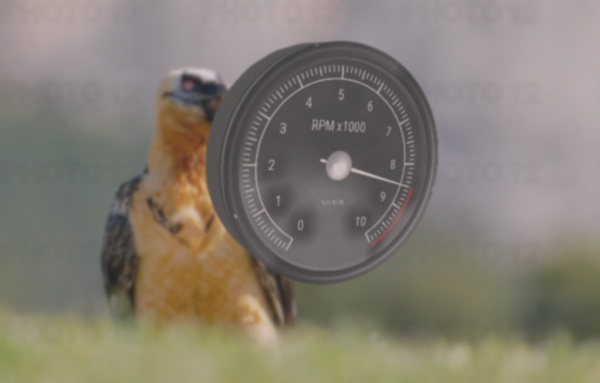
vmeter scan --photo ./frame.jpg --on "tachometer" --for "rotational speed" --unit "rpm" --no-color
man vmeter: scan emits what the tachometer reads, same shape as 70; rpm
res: 8500; rpm
